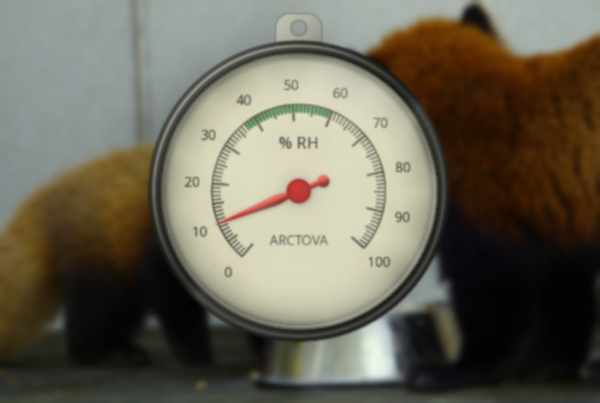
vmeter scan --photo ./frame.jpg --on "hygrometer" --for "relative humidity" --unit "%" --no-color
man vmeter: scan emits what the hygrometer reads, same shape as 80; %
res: 10; %
